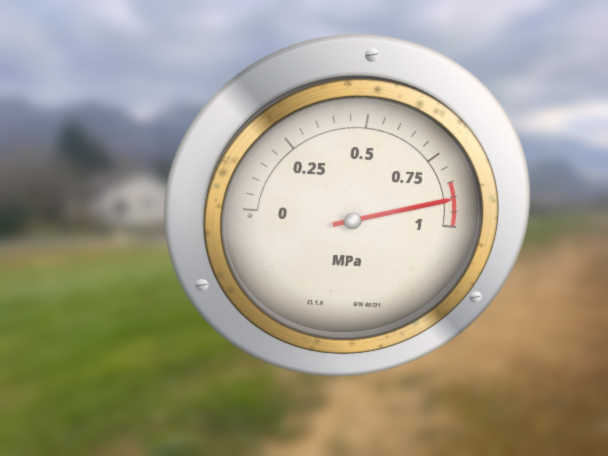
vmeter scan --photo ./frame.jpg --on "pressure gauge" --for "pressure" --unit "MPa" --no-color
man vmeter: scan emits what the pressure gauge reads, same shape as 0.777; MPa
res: 0.9; MPa
